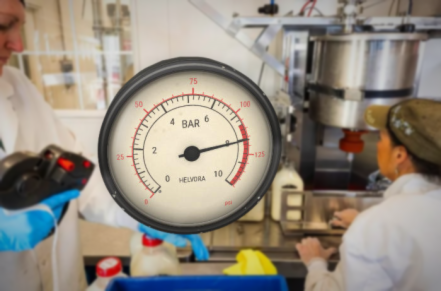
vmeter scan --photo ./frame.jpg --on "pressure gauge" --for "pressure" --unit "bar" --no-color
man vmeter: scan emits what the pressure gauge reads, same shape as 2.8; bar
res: 8; bar
